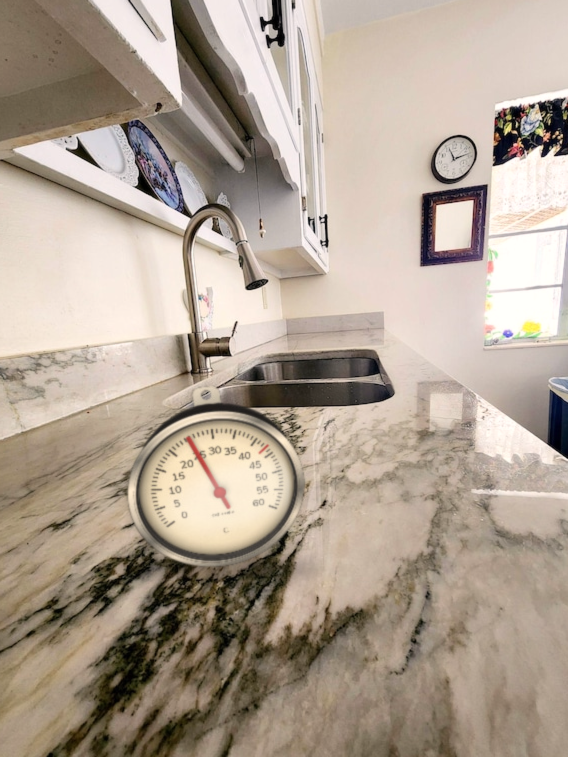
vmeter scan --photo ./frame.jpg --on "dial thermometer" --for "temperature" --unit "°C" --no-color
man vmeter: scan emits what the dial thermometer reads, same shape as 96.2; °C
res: 25; °C
